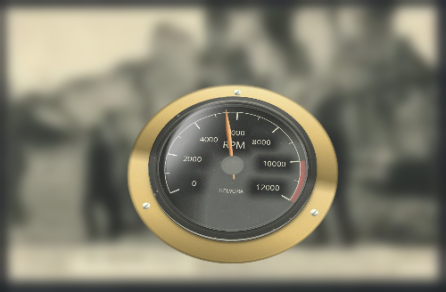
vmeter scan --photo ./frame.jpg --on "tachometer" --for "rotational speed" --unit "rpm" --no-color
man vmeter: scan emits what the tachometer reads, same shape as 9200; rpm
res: 5500; rpm
